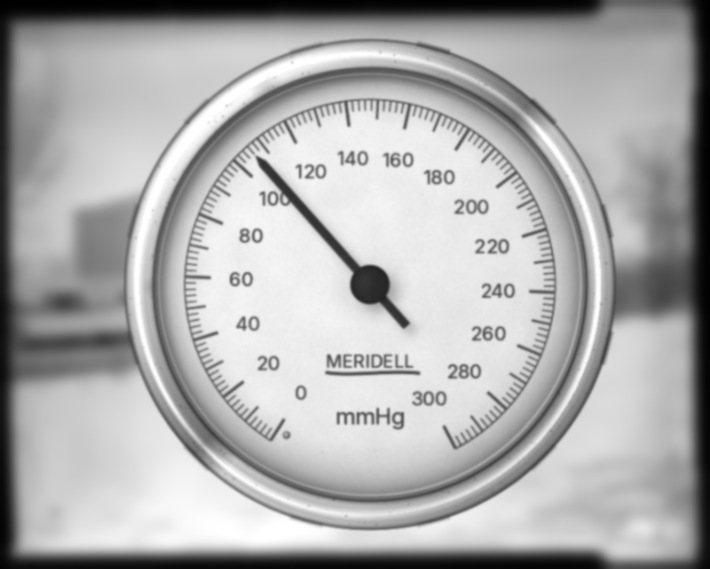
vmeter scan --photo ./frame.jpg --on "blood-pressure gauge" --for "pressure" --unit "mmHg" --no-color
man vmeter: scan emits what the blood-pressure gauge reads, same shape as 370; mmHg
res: 106; mmHg
